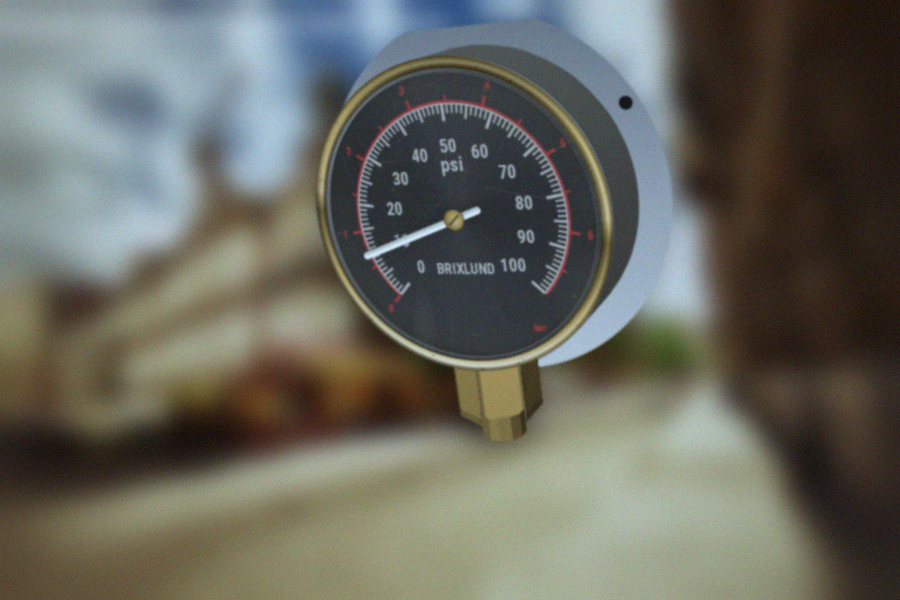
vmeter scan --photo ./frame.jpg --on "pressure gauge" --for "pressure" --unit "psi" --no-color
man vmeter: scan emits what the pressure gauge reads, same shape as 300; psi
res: 10; psi
